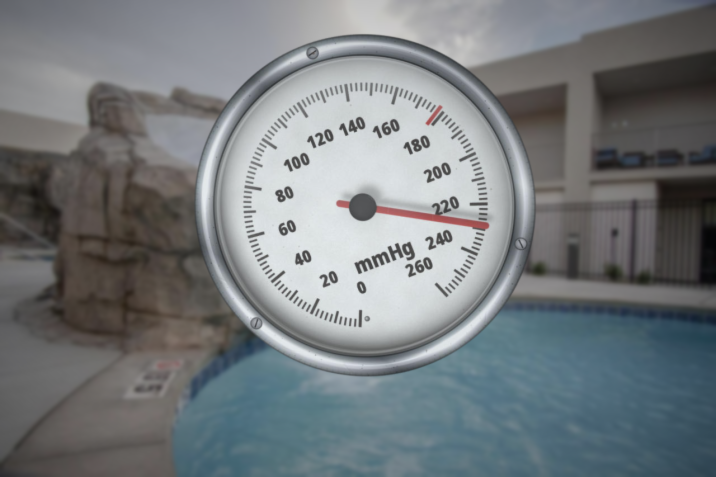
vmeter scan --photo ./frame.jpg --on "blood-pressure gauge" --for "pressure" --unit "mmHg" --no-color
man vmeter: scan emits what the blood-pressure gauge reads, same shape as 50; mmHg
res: 228; mmHg
